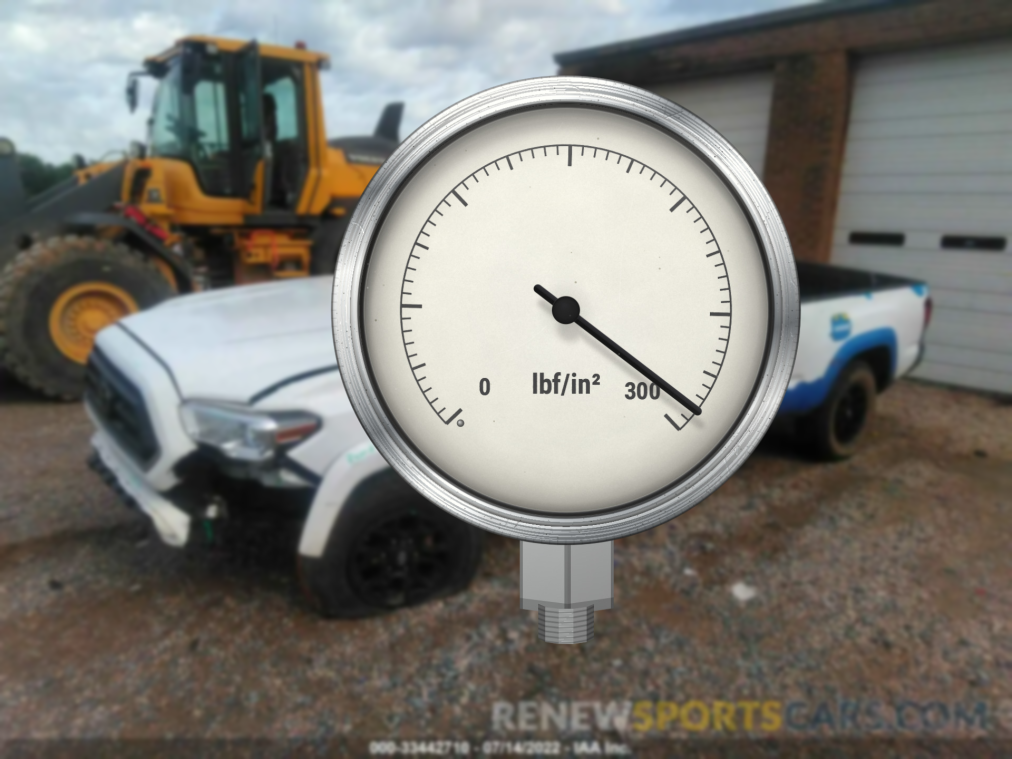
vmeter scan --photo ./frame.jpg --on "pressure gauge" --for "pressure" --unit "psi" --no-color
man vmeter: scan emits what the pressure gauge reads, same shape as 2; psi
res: 290; psi
